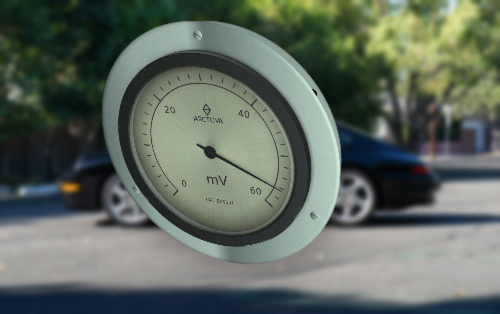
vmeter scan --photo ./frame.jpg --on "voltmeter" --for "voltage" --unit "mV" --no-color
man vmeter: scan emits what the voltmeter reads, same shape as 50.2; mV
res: 56; mV
